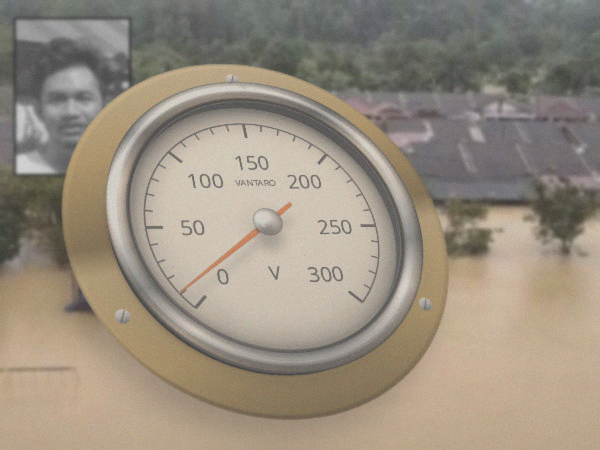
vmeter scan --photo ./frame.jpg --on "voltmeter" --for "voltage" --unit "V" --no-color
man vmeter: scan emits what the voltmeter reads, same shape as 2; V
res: 10; V
